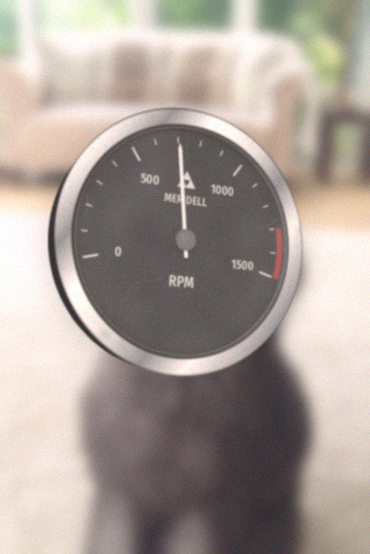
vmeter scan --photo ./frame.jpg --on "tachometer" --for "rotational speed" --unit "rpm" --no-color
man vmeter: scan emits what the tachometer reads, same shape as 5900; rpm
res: 700; rpm
